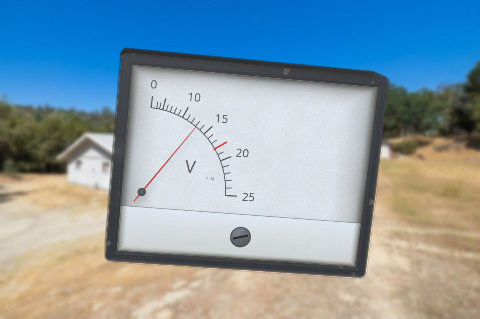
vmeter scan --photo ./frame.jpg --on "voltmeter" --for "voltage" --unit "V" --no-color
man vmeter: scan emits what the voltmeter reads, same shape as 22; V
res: 13; V
